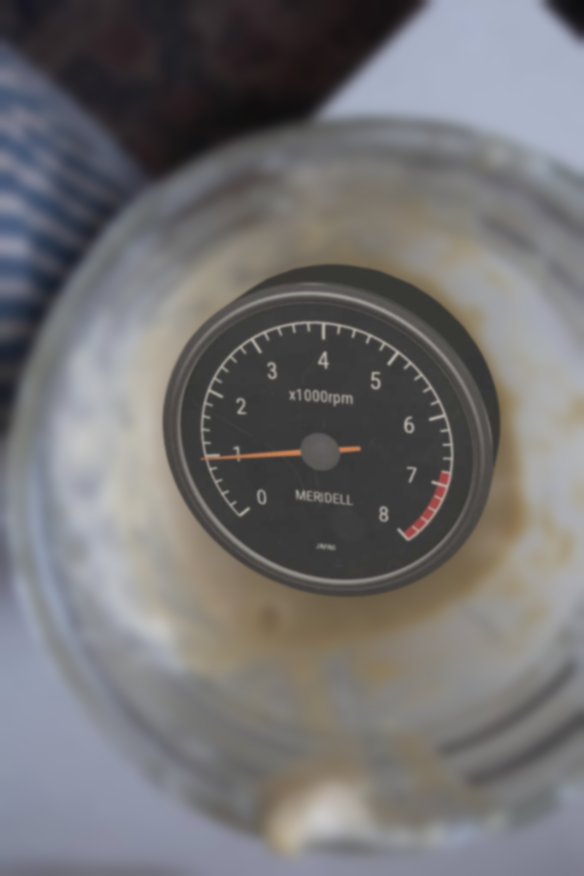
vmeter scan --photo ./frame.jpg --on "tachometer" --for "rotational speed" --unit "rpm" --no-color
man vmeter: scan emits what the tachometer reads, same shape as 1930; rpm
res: 1000; rpm
